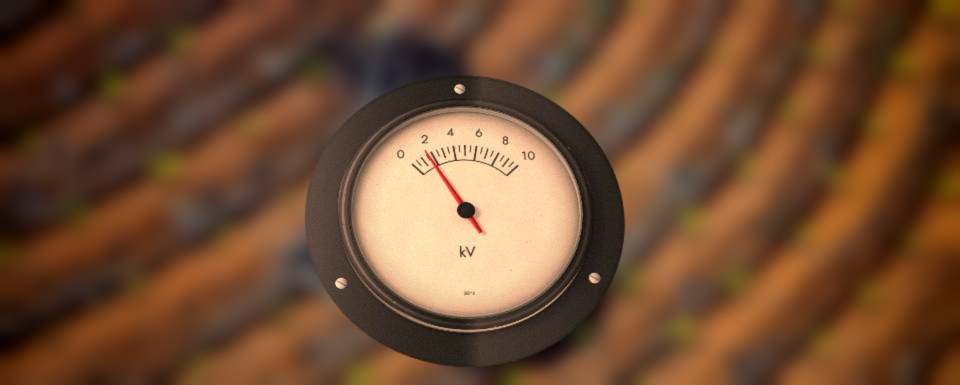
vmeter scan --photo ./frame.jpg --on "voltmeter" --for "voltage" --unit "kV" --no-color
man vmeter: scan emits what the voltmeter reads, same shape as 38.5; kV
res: 1.5; kV
